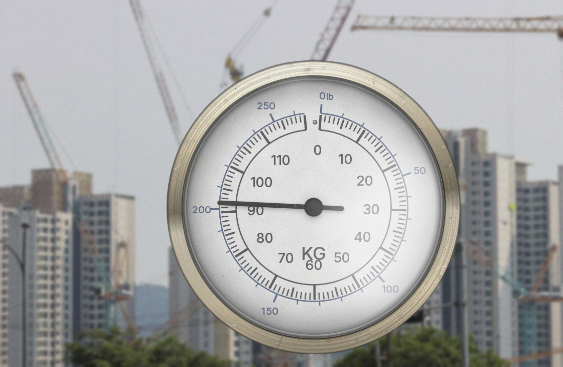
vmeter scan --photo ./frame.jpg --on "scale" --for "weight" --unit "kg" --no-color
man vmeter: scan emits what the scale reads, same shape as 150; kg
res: 92; kg
